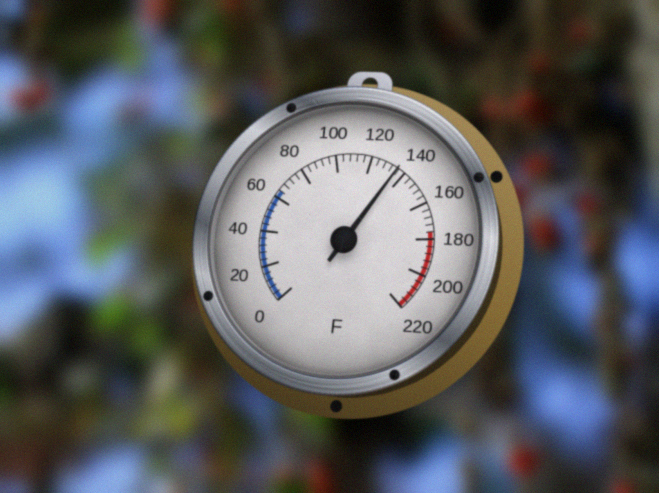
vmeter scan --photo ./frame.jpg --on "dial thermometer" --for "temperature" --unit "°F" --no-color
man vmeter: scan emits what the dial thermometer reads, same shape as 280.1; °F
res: 136; °F
